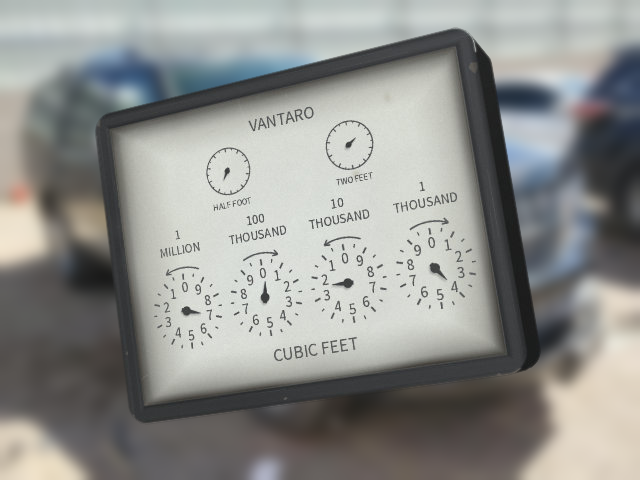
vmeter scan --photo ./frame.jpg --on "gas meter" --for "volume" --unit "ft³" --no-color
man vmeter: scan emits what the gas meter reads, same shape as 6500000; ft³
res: 702400; ft³
